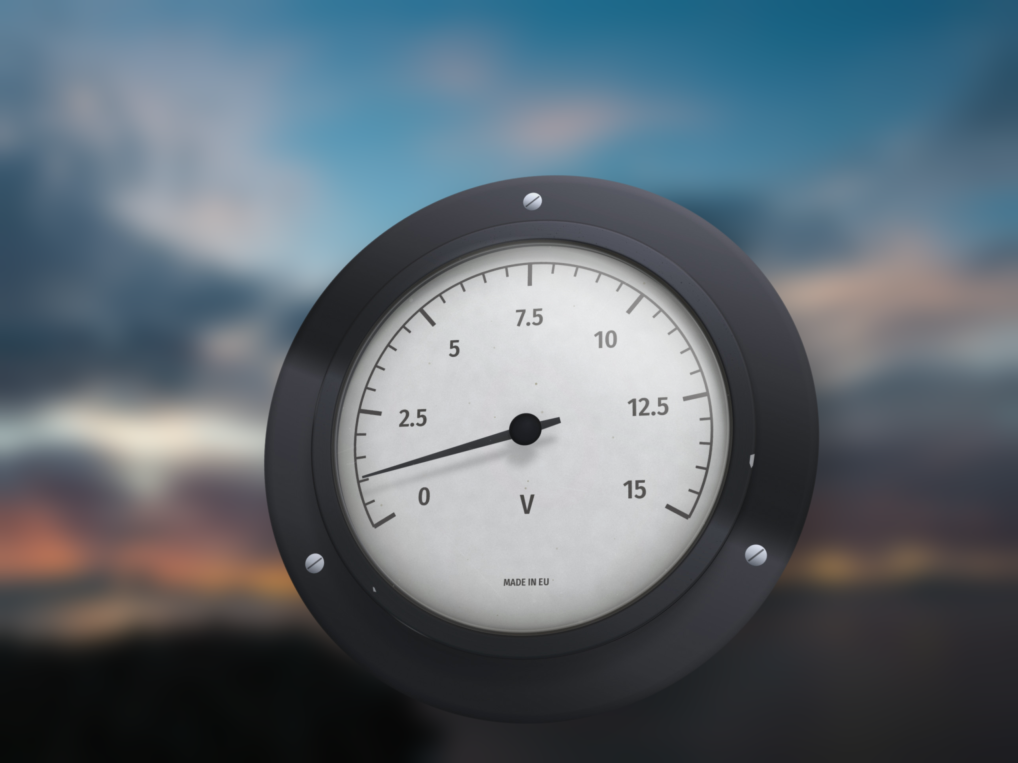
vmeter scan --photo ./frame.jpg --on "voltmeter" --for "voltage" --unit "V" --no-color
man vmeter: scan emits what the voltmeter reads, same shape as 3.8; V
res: 1; V
